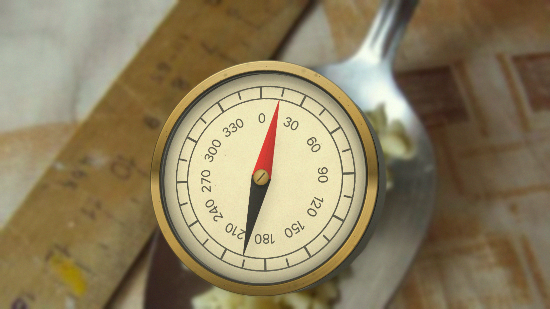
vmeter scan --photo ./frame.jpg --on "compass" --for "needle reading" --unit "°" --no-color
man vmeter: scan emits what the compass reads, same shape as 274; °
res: 15; °
